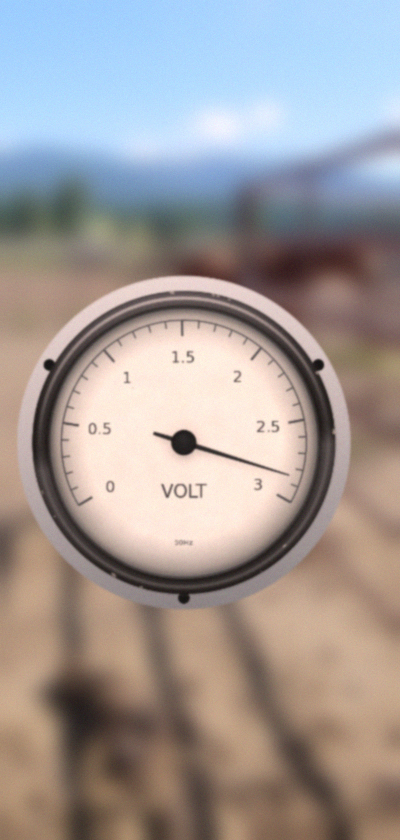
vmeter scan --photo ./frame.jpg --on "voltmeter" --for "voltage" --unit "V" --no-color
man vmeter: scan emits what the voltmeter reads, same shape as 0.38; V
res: 2.85; V
